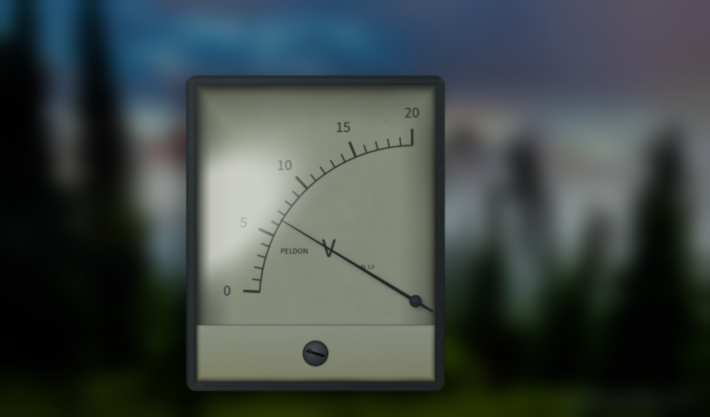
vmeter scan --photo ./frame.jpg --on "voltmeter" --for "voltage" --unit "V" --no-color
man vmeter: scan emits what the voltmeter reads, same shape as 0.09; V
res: 6.5; V
